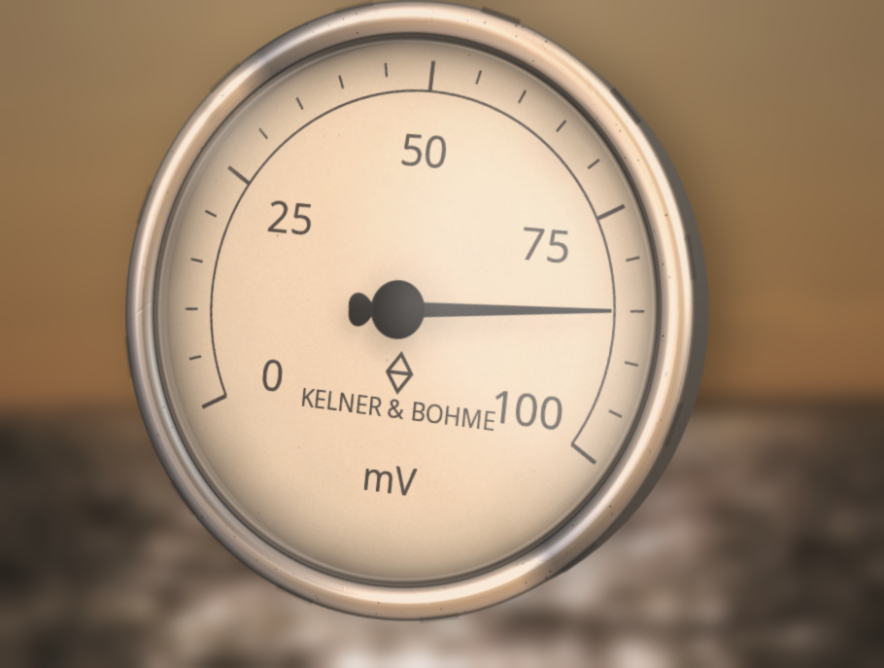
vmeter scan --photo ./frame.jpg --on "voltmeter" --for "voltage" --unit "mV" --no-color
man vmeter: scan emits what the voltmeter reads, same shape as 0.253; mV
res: 85; mV
